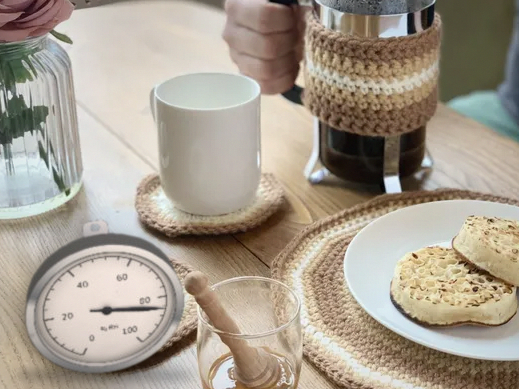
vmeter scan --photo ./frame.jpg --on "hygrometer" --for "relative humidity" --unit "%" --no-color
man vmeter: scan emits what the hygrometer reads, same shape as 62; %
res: 84; %
